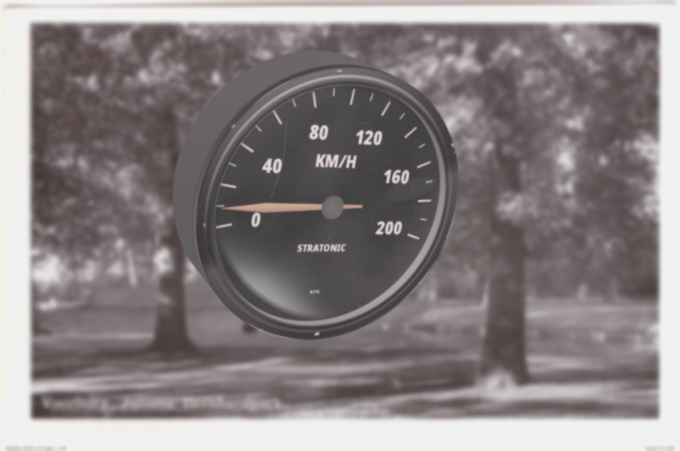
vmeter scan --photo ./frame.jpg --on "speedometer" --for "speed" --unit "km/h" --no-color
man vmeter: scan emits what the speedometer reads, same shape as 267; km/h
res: 10; km/h
